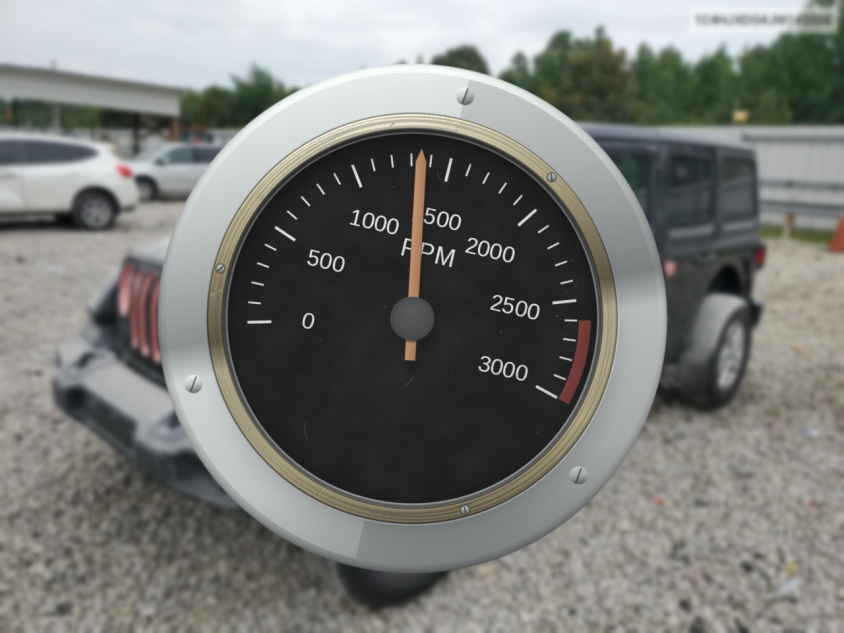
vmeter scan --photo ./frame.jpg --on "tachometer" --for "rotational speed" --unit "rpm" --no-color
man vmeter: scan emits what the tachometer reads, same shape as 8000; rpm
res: 1350; rpm
